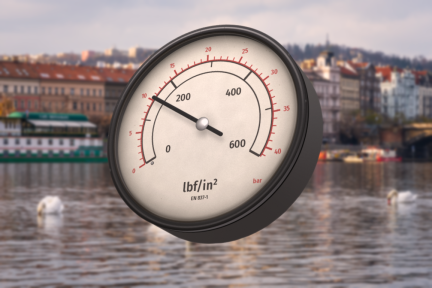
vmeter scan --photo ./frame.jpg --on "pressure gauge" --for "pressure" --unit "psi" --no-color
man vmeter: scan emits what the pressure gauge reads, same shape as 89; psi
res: 150; psi
